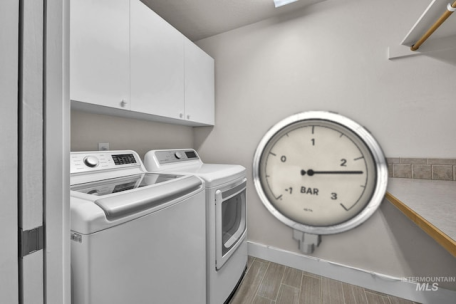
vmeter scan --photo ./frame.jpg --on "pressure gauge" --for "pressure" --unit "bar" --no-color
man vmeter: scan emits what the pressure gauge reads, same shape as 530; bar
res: 2.25; bar
